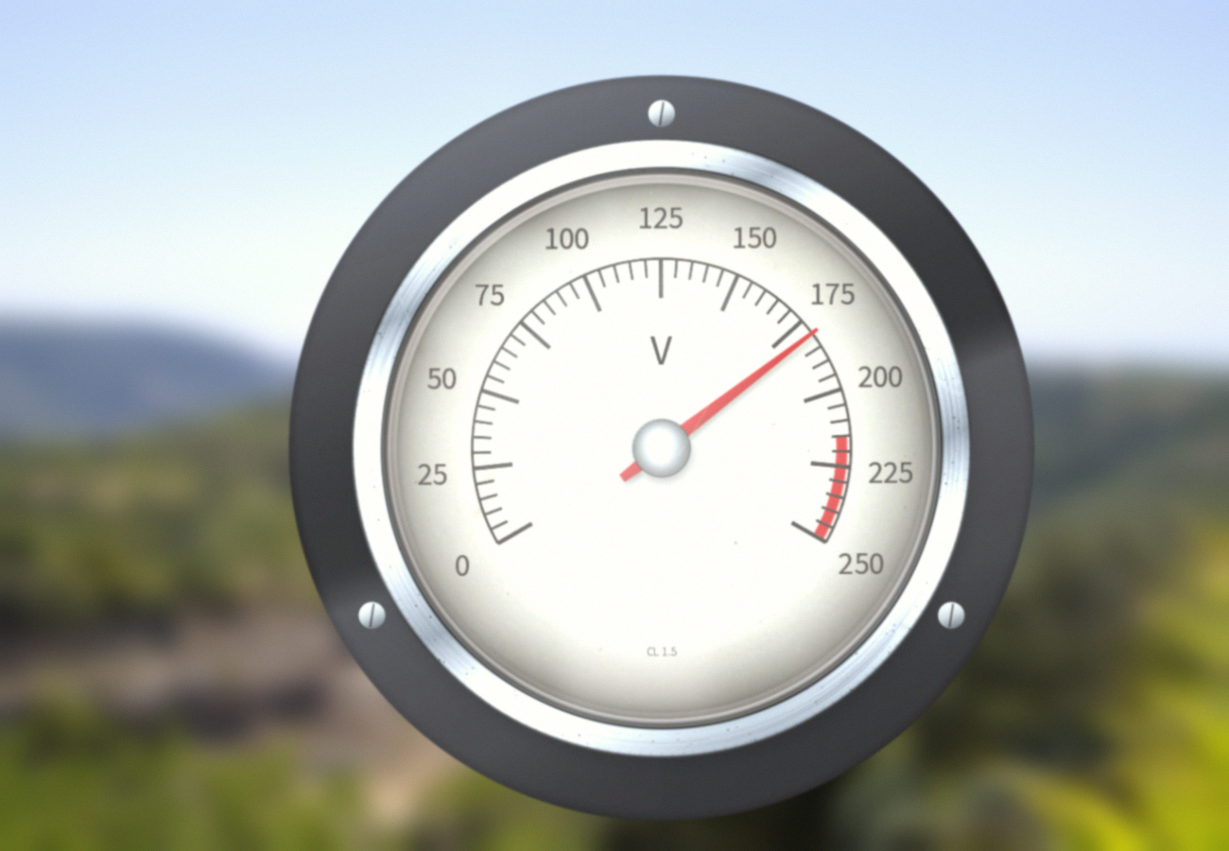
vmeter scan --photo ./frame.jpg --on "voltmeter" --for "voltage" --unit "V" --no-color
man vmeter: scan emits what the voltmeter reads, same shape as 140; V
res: 180; V
